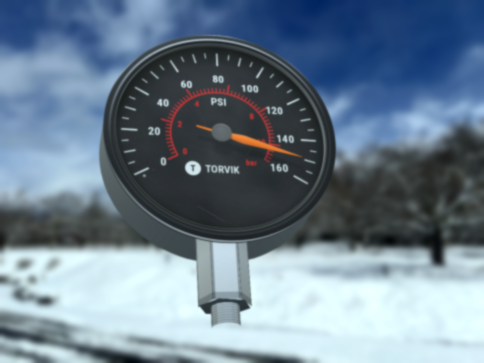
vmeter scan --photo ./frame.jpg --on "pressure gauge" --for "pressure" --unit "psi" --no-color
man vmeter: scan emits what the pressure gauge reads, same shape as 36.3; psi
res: 150; psi
